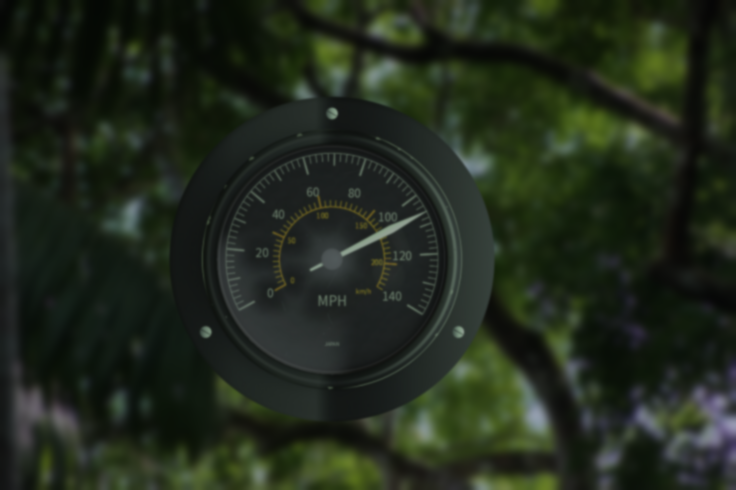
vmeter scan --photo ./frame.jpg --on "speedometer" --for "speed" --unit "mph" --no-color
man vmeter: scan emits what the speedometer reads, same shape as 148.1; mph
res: 106; mph
